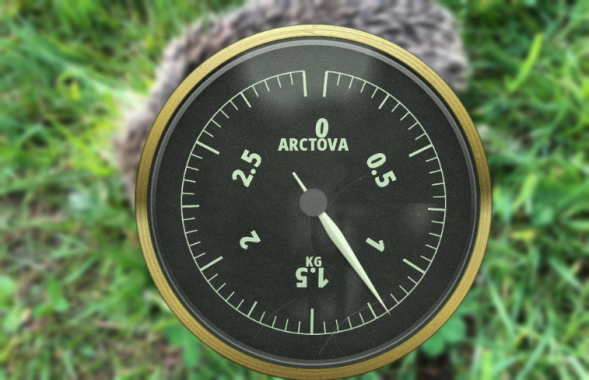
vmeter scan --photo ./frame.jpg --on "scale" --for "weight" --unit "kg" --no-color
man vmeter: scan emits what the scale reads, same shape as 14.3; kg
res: 1.2; kg
